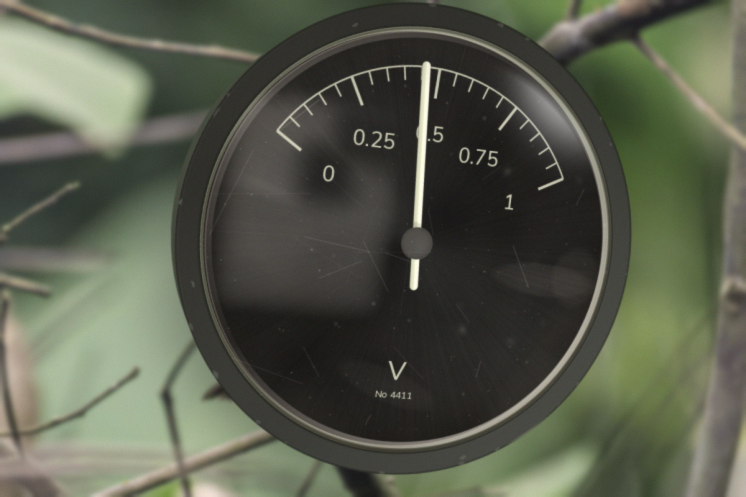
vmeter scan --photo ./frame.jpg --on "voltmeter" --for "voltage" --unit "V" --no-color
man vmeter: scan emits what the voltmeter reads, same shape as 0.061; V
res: 0.45; V
